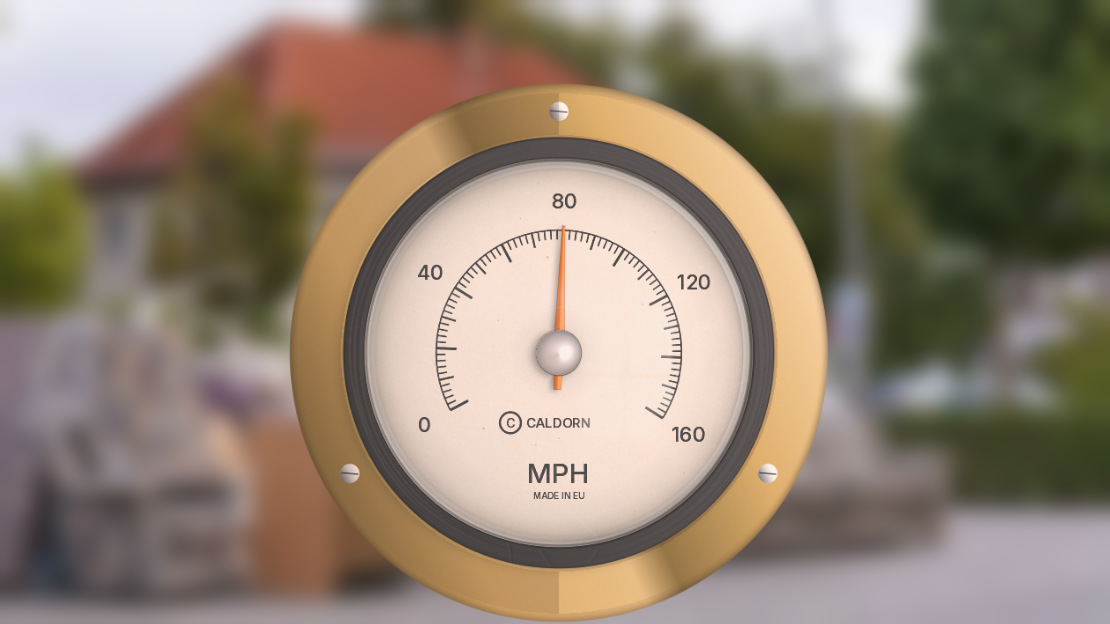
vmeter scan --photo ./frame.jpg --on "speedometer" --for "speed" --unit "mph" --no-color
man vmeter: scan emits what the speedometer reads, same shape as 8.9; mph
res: 80; mph
